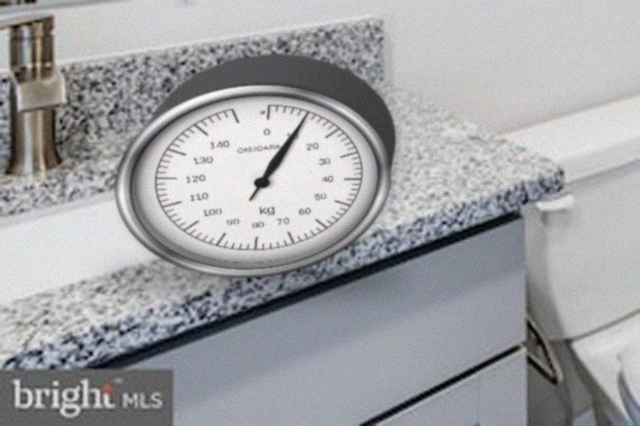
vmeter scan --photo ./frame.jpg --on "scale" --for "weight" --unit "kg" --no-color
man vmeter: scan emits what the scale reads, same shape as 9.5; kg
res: 10; kg
